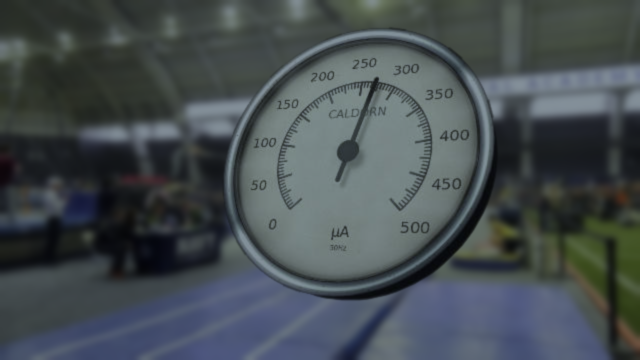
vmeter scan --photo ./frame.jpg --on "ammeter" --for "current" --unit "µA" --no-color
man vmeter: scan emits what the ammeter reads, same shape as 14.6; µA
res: 275; µA
